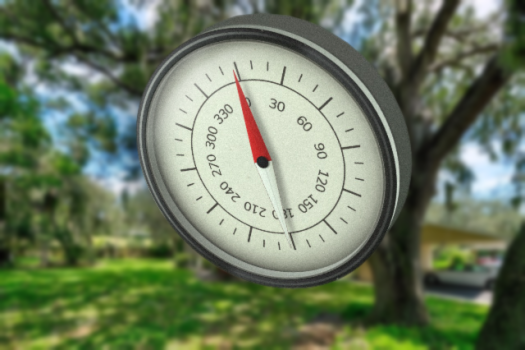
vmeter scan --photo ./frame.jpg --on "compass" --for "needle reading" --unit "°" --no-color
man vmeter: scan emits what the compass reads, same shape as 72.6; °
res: 0; °
